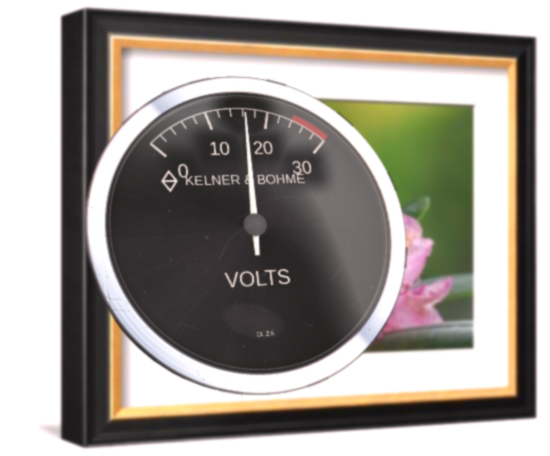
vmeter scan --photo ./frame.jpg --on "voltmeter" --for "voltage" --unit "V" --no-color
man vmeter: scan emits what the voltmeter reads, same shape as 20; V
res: 16; V
